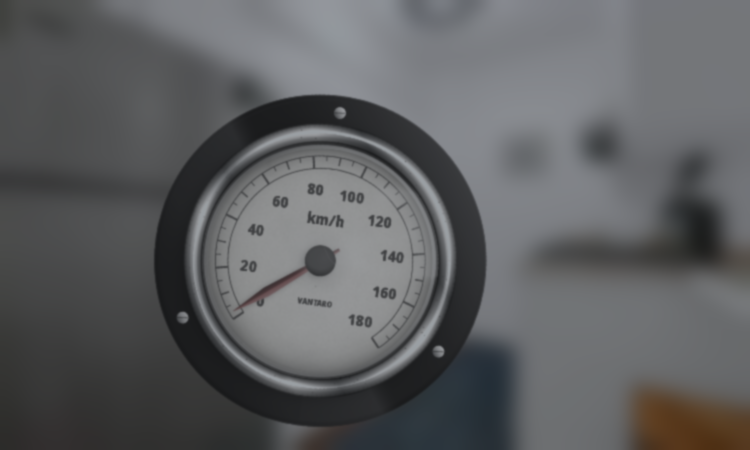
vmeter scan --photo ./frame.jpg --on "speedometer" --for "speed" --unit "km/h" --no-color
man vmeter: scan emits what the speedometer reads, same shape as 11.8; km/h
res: 2.5; km/h
